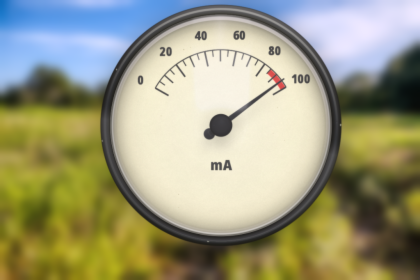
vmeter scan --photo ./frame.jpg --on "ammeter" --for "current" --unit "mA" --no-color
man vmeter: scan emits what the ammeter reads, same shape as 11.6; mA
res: 95; mA
